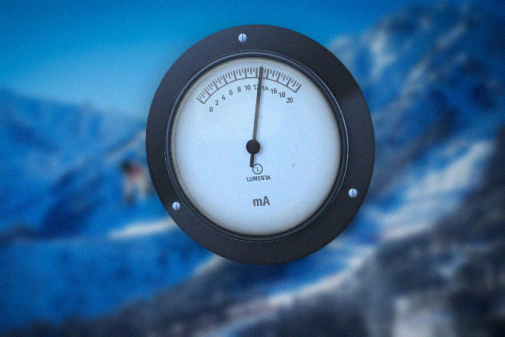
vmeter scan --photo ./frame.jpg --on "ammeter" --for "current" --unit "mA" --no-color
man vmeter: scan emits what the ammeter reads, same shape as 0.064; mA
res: 13; mA
